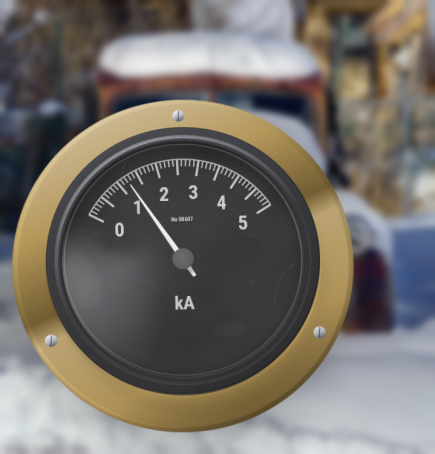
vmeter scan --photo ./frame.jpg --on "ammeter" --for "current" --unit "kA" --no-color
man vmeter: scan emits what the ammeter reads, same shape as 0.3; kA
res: 1.2; kA
